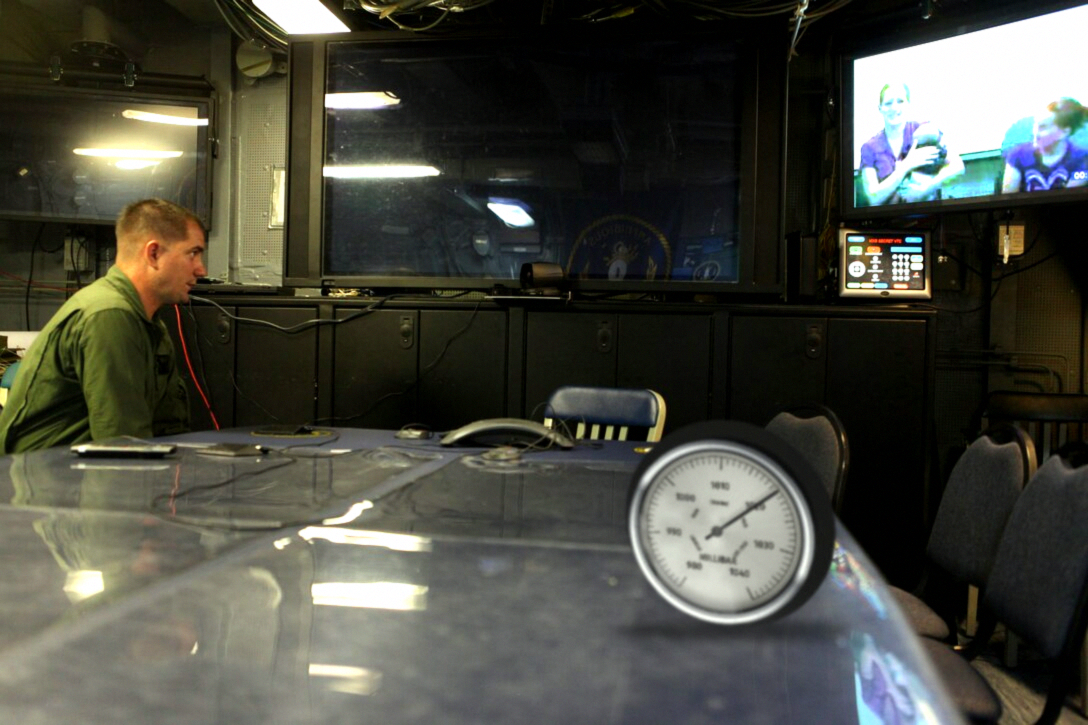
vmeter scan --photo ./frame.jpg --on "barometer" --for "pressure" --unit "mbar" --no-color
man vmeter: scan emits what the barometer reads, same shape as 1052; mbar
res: 1020; mbar
